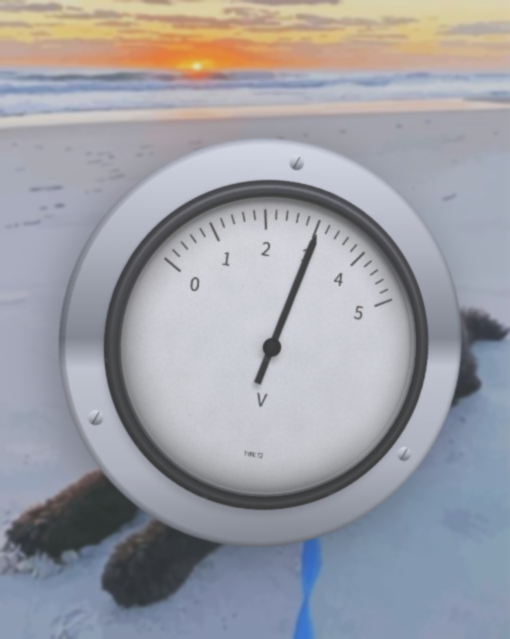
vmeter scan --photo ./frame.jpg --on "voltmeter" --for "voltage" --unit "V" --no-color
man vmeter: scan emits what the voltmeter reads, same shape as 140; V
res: 3; V
